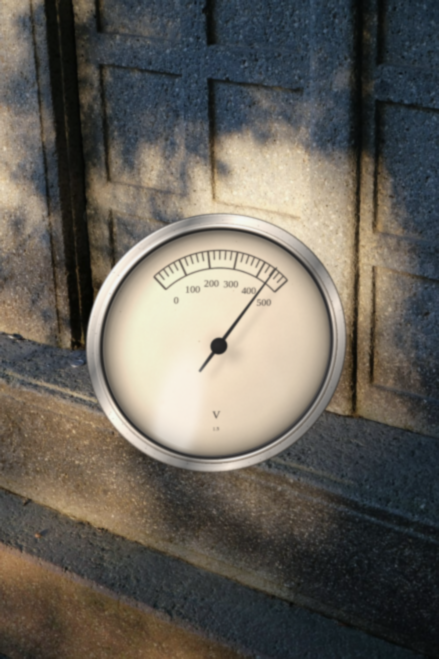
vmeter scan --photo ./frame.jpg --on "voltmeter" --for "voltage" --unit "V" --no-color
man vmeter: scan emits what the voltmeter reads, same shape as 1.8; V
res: 440; V
